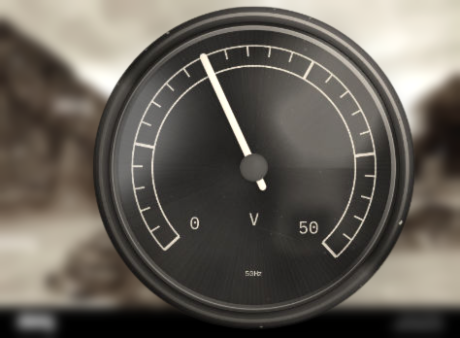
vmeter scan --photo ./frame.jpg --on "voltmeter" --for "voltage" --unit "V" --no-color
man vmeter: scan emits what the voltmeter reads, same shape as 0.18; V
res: 20; V
